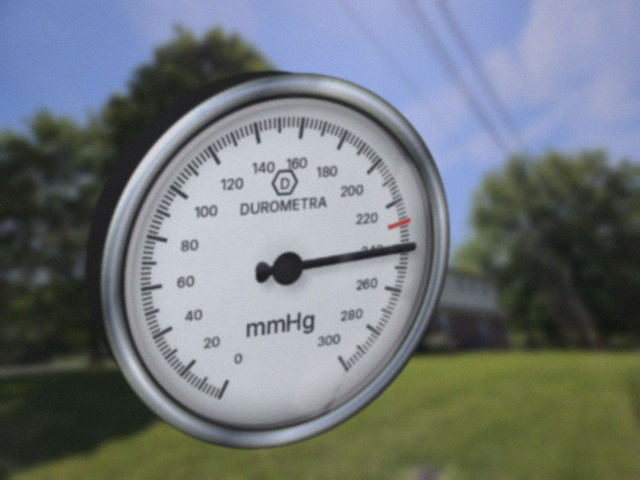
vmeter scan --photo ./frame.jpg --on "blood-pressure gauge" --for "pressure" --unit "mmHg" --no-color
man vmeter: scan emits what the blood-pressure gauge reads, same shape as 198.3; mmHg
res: 240; mmHg
